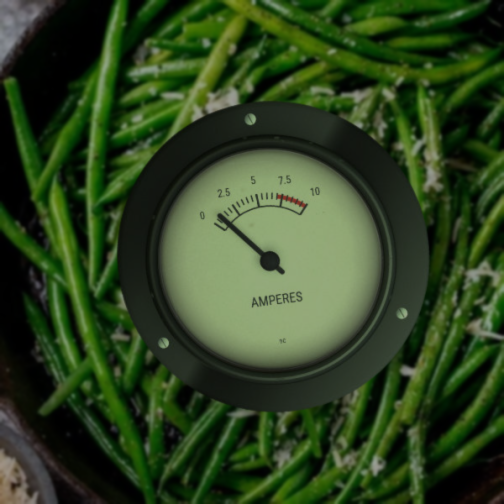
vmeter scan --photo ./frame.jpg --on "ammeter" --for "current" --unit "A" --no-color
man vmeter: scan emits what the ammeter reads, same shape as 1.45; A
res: 1; A
